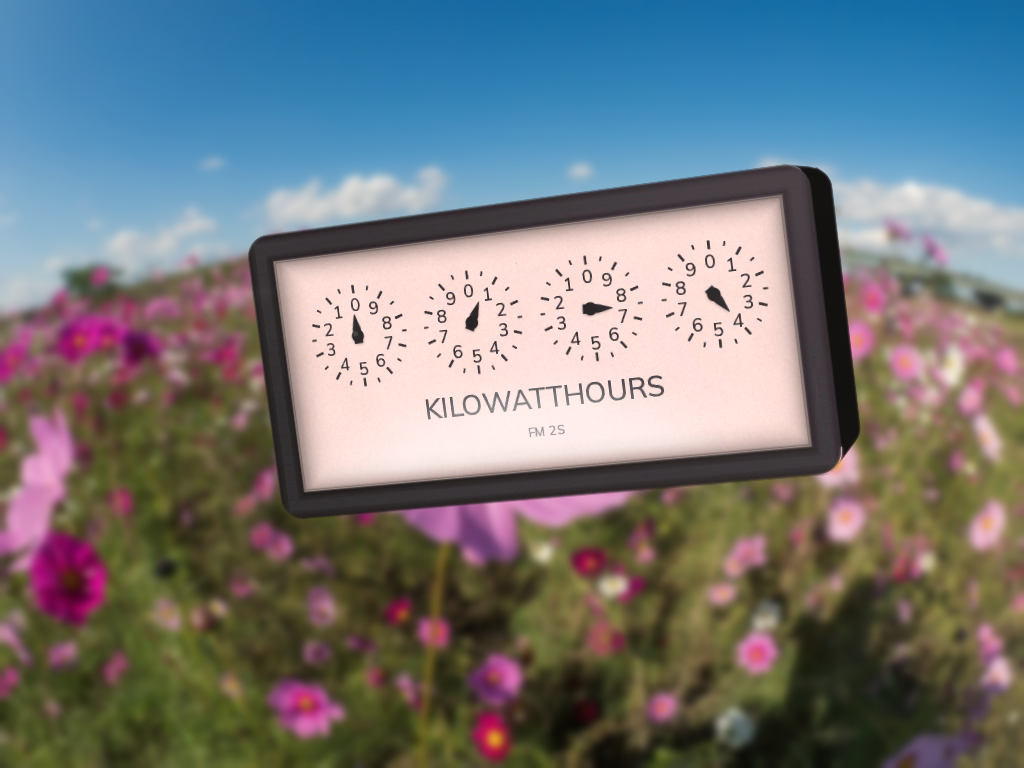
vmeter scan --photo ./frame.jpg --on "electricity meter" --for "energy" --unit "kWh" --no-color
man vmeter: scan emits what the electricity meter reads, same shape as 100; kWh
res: 74; kWh
